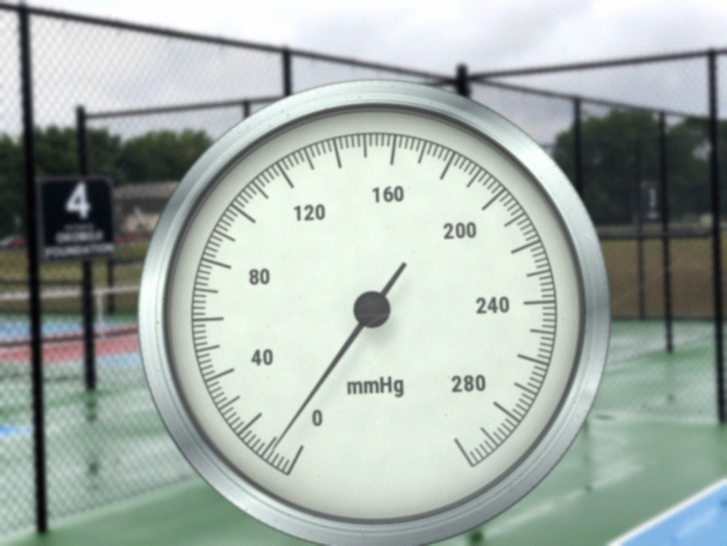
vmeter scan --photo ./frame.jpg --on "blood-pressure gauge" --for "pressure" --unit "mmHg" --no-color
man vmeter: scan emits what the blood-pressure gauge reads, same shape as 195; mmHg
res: 8; mmHg
